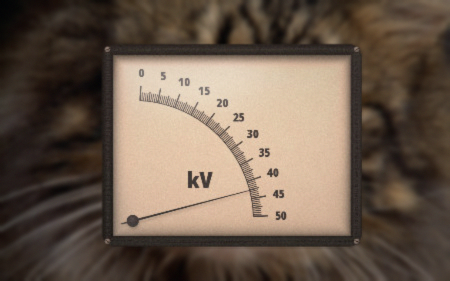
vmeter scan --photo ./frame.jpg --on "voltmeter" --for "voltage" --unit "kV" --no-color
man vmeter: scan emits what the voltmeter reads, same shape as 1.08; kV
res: 42.5; kV
